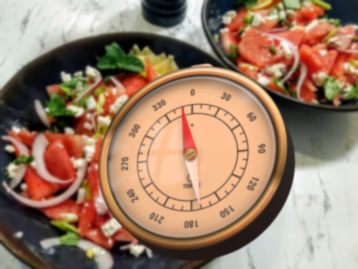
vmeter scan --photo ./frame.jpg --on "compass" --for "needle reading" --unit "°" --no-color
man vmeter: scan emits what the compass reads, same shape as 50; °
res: 350; °
